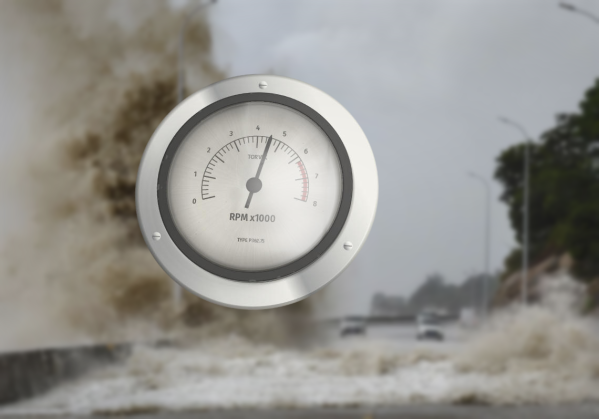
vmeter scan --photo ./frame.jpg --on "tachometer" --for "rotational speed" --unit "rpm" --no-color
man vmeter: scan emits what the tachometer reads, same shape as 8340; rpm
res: 4600; rpm
